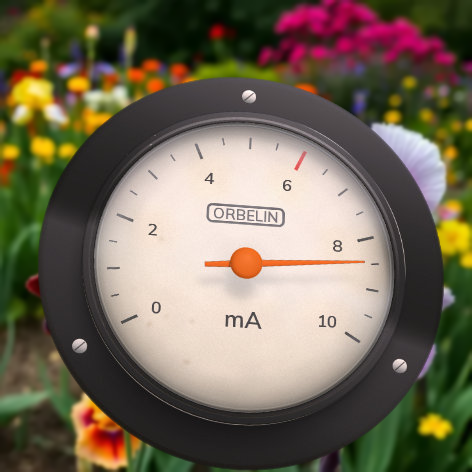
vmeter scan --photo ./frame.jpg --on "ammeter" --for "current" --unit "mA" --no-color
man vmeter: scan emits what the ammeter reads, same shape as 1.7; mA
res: 8.5; mA
